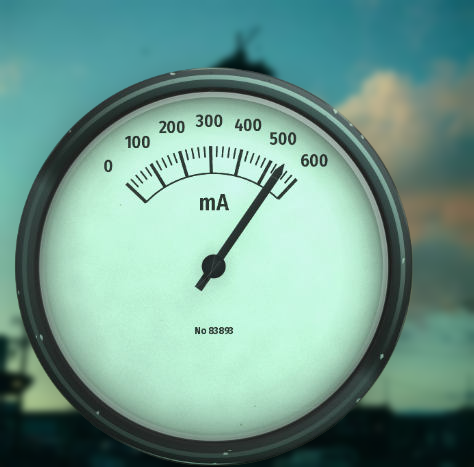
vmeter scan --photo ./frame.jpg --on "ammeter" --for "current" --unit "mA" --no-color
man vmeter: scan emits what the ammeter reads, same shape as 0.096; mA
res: 540; mA
